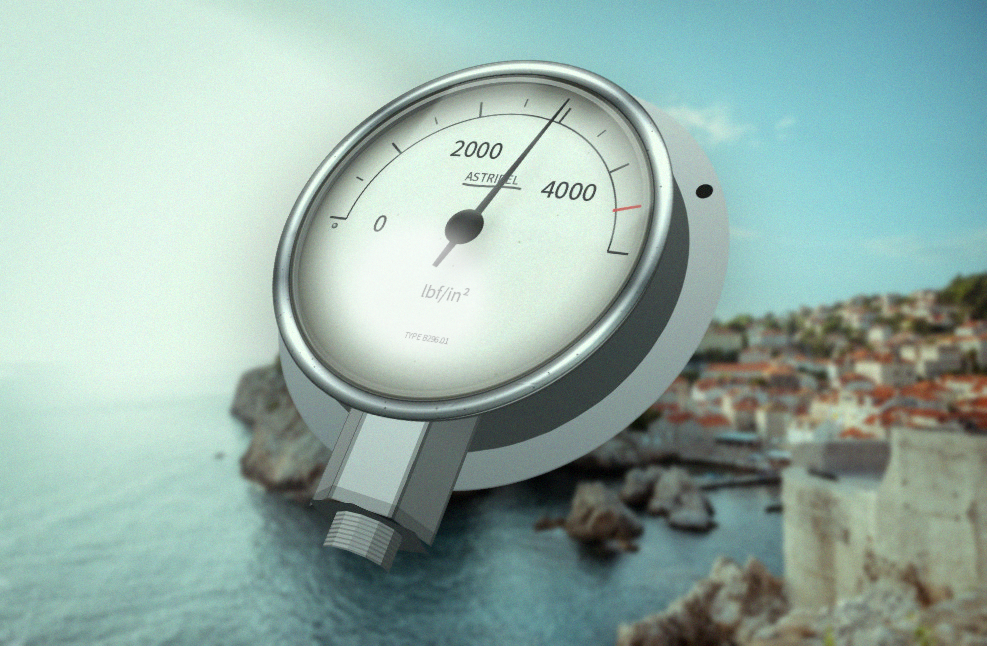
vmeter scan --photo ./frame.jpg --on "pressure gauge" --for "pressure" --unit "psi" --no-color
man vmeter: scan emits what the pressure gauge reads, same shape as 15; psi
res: 3000; psi
